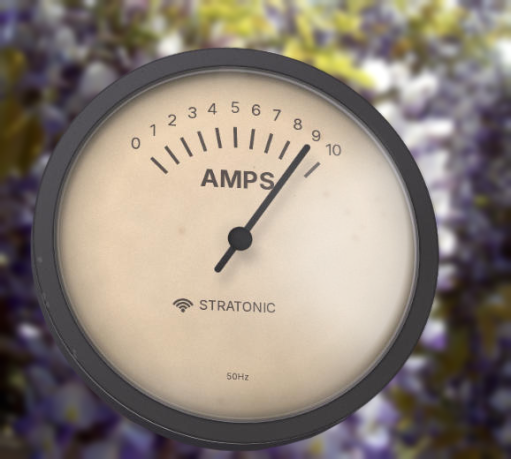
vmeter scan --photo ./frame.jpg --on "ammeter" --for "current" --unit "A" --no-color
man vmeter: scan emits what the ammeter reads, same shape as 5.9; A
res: 9; A
